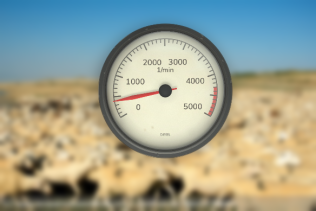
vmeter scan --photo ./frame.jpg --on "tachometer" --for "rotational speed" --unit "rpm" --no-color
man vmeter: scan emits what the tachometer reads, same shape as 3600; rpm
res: 400; rpm
